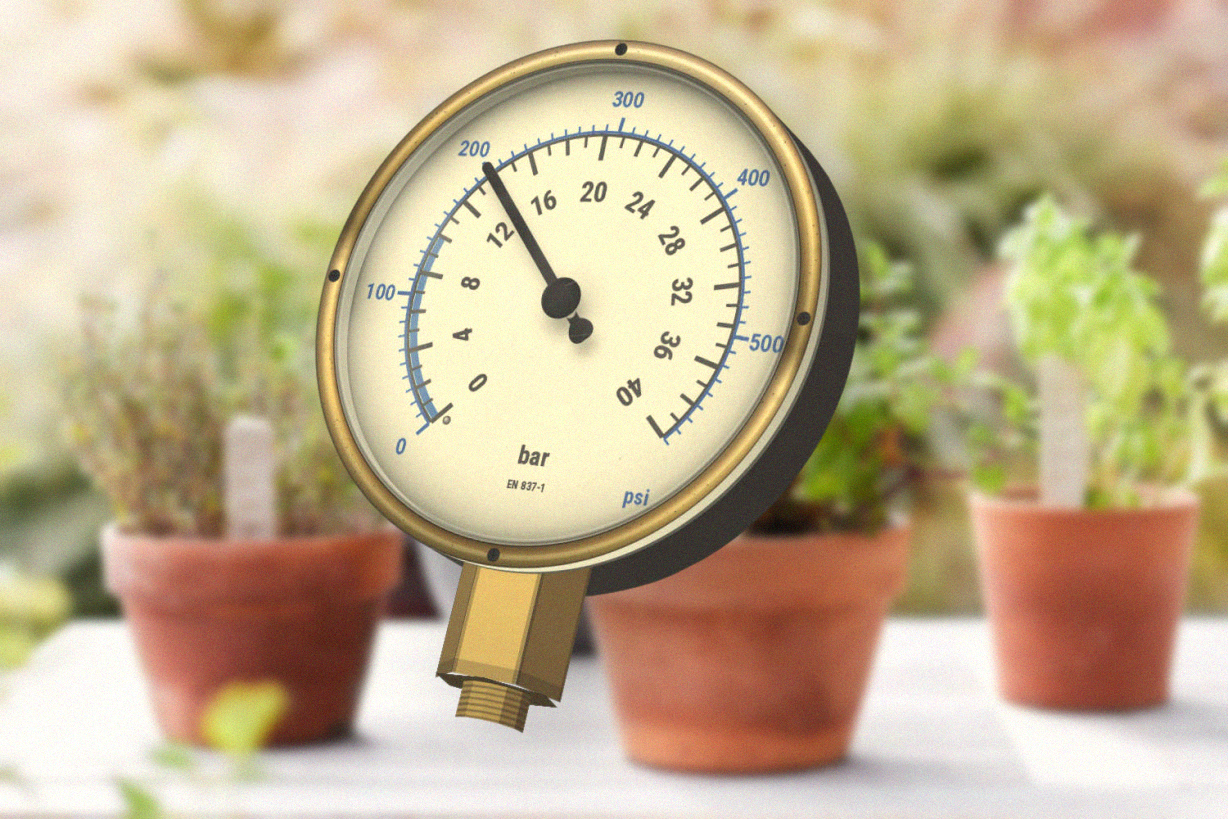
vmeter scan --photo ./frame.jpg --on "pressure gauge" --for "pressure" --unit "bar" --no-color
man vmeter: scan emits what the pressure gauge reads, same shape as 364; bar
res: 14; bar
